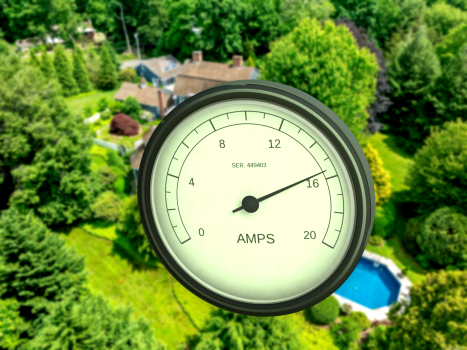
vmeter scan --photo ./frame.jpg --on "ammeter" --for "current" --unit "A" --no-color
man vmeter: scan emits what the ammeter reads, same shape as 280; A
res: 15.5; A
